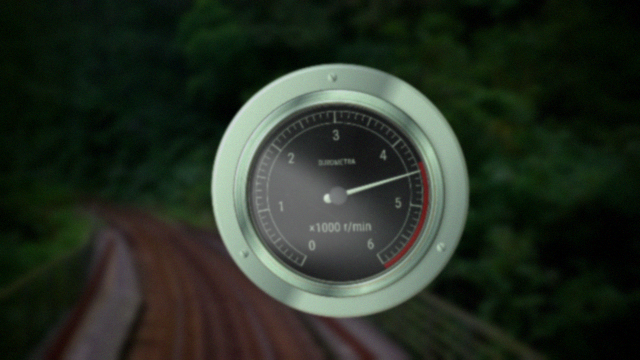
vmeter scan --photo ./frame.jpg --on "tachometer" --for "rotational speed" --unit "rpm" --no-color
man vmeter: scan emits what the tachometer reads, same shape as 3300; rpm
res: 4500; rpm
